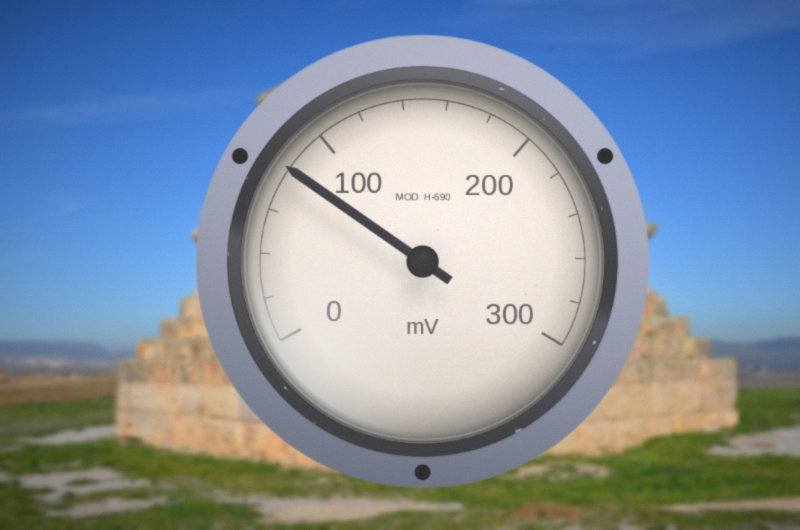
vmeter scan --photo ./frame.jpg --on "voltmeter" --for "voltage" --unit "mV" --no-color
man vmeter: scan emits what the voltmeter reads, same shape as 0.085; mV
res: 80; mV
